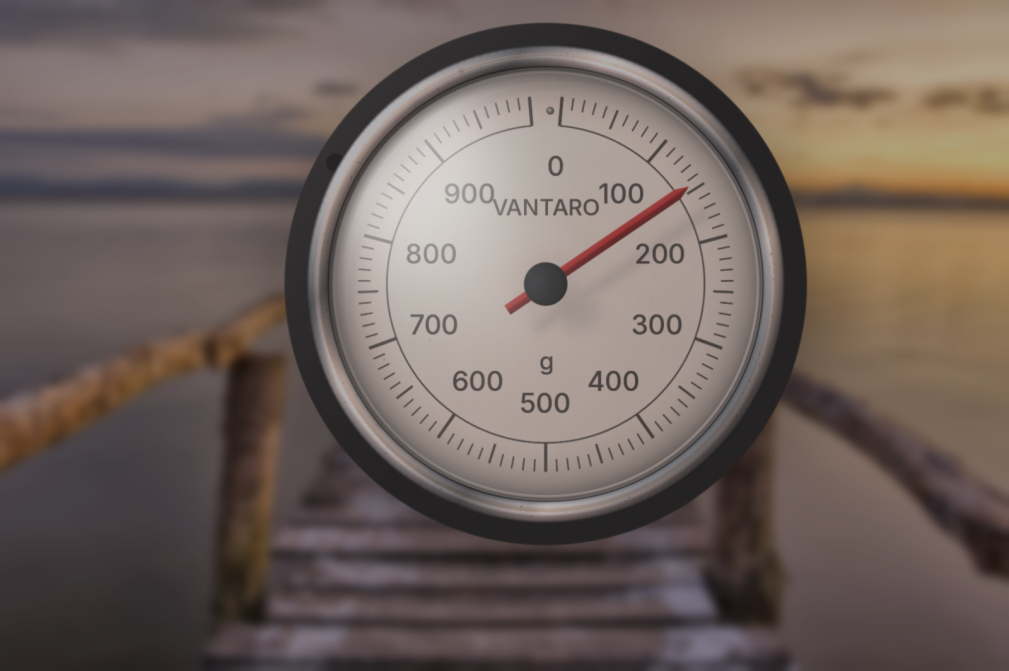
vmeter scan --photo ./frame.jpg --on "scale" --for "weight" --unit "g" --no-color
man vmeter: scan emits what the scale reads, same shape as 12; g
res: 145; g
